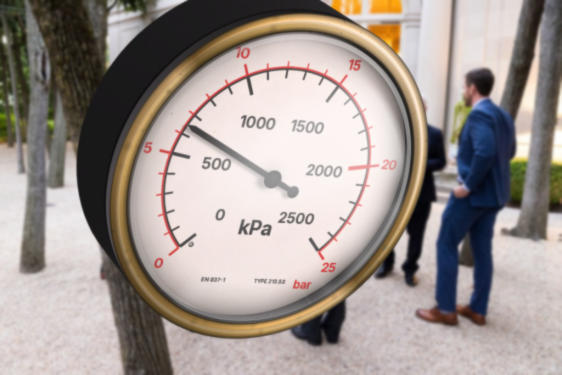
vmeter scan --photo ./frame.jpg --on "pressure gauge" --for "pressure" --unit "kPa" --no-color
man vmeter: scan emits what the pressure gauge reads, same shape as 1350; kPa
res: 650; kPa
